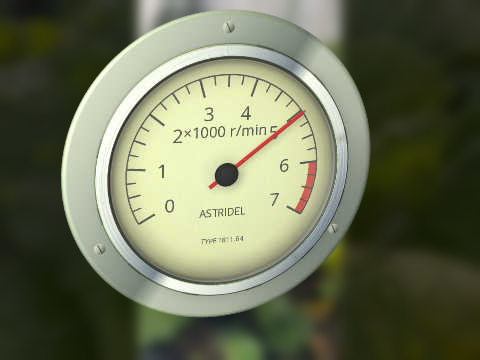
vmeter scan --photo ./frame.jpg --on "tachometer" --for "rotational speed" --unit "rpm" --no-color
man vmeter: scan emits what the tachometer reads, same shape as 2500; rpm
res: 5000; rpm
